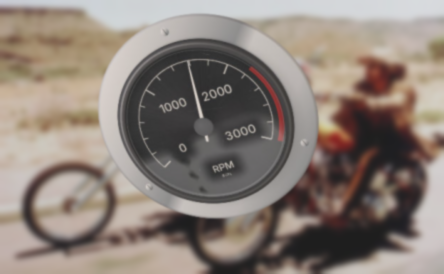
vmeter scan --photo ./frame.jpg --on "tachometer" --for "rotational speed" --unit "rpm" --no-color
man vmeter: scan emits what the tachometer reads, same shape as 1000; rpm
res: 1600; rpm
